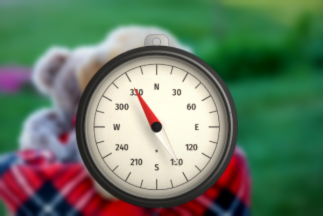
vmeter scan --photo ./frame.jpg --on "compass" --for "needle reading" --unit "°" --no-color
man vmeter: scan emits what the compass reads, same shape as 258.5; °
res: 330; °
